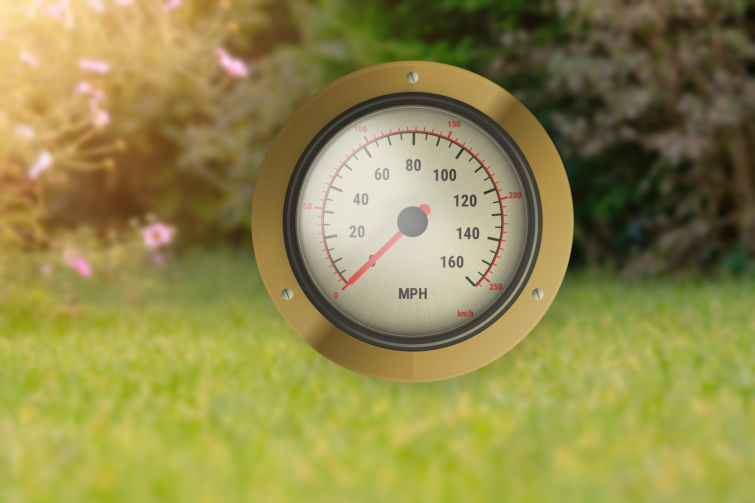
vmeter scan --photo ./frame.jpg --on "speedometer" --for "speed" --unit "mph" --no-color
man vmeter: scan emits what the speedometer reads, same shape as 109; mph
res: 0; mph
